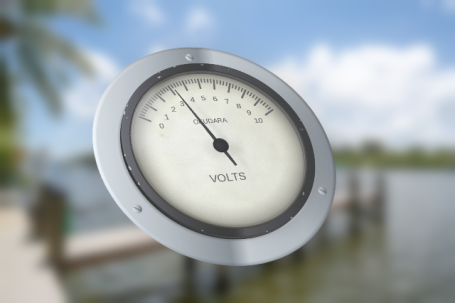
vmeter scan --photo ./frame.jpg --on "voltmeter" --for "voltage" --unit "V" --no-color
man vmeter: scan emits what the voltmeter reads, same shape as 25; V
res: 3; V
